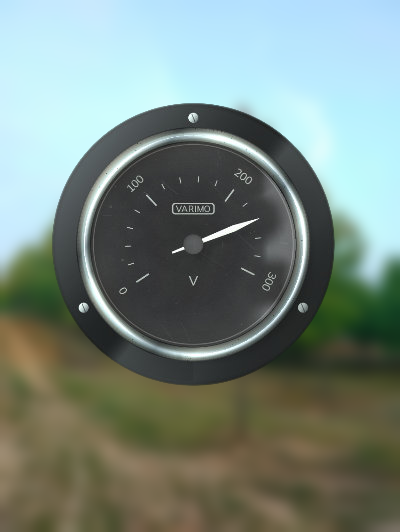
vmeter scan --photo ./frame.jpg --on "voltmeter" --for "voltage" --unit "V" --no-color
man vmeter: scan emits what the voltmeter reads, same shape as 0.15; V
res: 240; V
